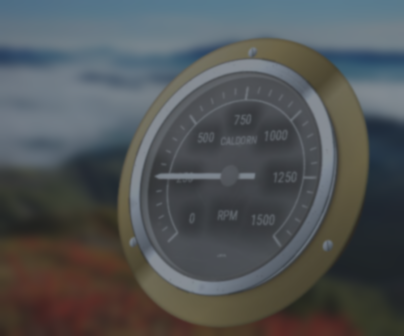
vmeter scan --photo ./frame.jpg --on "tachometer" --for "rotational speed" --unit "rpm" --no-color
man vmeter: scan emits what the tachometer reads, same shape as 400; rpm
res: 250; rpm
